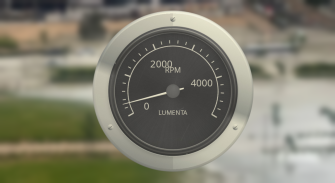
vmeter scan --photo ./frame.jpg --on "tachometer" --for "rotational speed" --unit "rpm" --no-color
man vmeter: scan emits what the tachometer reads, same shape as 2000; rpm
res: 300; rpm
